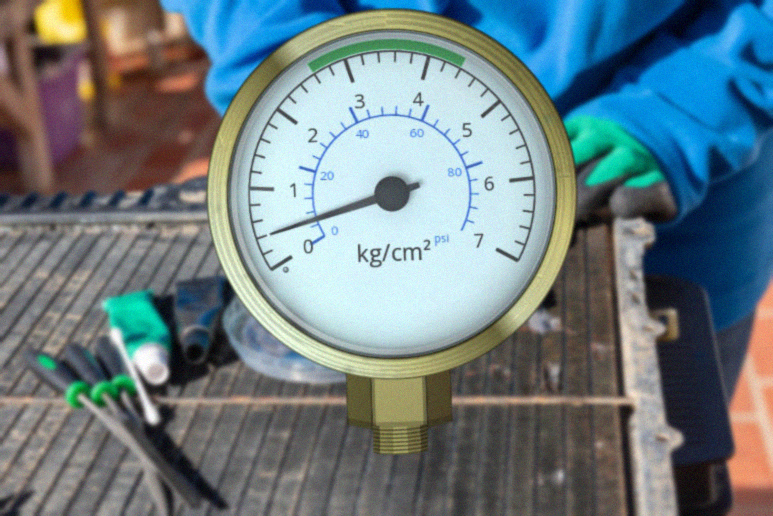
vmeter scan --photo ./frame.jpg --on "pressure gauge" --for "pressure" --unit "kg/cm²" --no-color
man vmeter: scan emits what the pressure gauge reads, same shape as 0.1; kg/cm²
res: 0.4; kg/cm²
